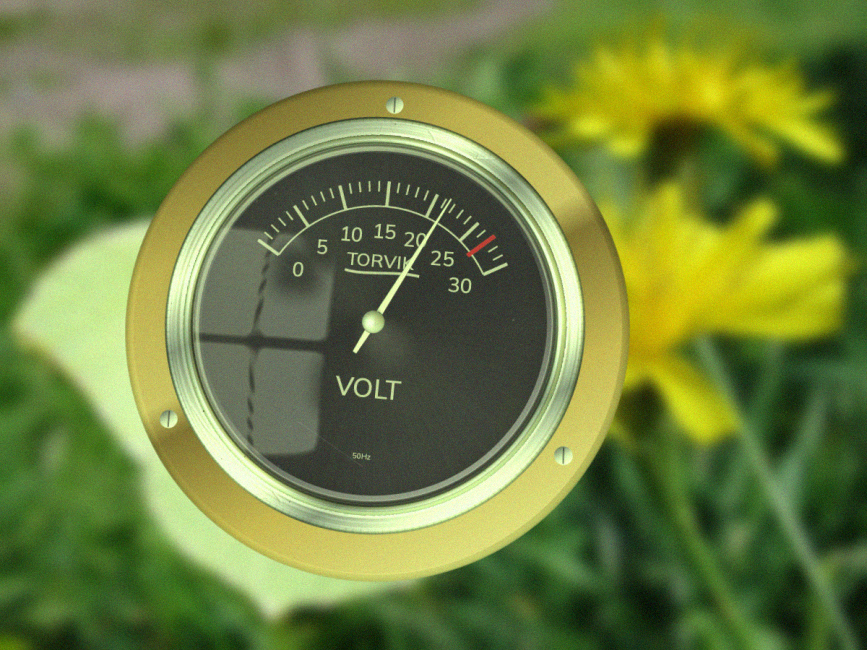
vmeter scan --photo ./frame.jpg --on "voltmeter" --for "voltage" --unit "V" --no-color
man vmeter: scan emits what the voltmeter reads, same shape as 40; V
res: 21.5; V
